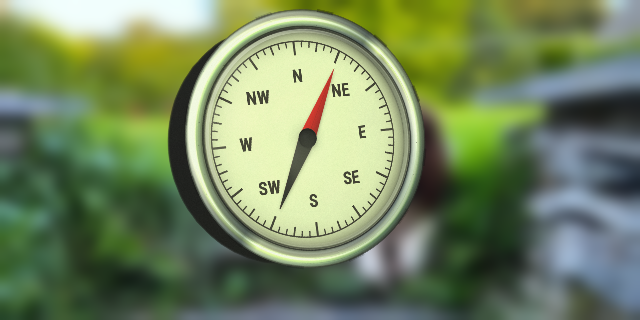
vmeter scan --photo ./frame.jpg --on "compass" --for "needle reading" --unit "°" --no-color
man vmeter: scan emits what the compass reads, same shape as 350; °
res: 30; °
